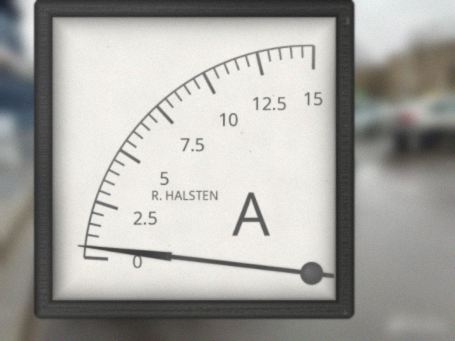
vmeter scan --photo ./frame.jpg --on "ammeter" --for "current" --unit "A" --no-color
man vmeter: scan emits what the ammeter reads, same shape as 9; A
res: 0.5; A
